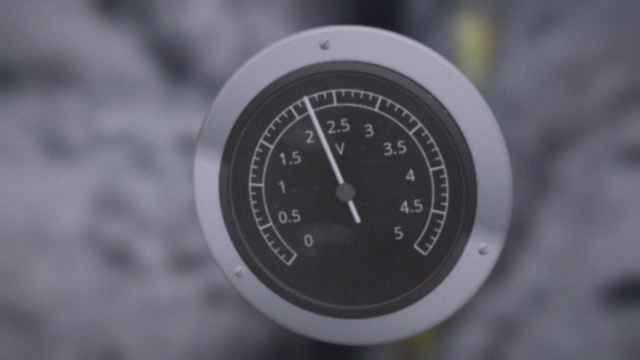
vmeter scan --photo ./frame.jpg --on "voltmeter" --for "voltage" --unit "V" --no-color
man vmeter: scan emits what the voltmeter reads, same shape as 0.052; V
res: 2.2; V
